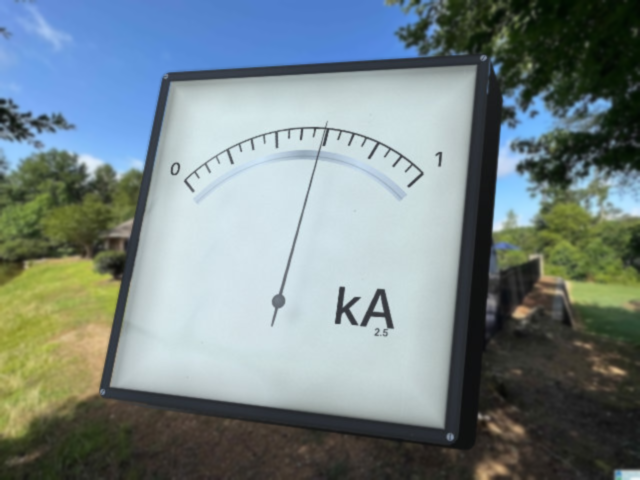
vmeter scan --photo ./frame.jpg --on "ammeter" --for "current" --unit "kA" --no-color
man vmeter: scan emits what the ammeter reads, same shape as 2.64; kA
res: 0.6; kA
